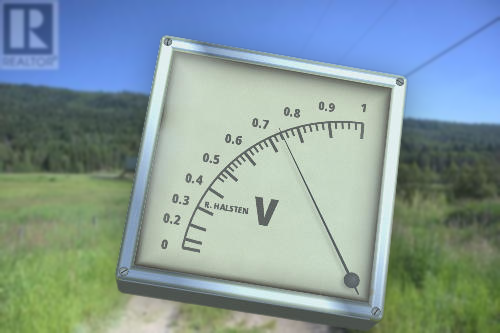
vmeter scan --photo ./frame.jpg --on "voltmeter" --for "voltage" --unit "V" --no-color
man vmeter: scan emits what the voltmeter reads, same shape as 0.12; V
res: 0.74; V
